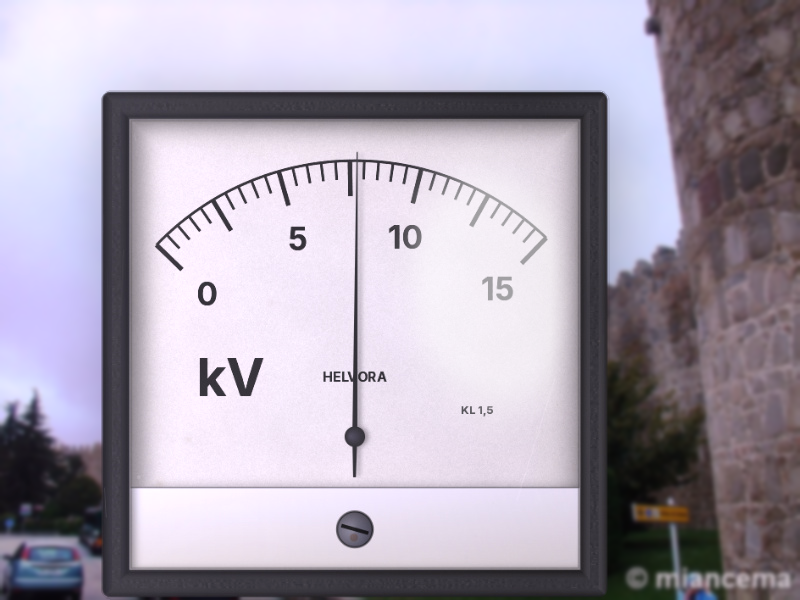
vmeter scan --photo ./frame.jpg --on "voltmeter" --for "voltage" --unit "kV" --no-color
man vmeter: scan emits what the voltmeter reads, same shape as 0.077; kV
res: 7.75; kV
